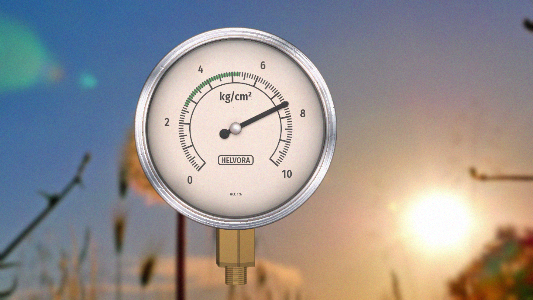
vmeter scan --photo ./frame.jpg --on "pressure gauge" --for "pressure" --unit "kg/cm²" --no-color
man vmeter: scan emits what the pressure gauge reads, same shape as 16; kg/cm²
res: 7.5; kg/cm²
